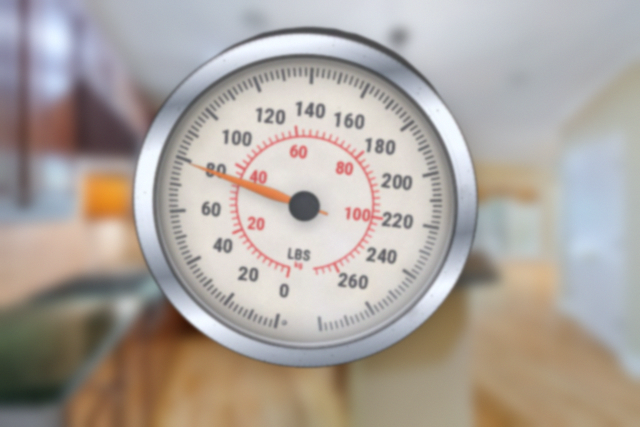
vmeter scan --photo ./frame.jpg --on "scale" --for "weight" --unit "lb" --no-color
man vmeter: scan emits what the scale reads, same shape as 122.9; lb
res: 80; lb
